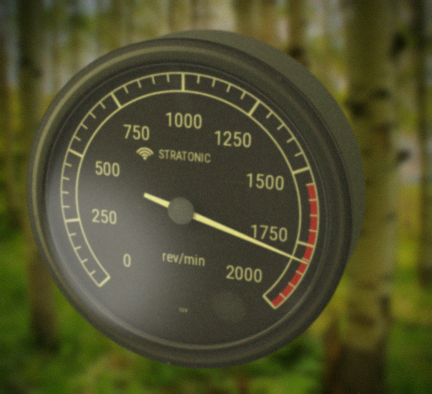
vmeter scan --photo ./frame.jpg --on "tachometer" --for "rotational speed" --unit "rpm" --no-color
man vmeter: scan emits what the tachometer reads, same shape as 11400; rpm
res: 1800; rpm
